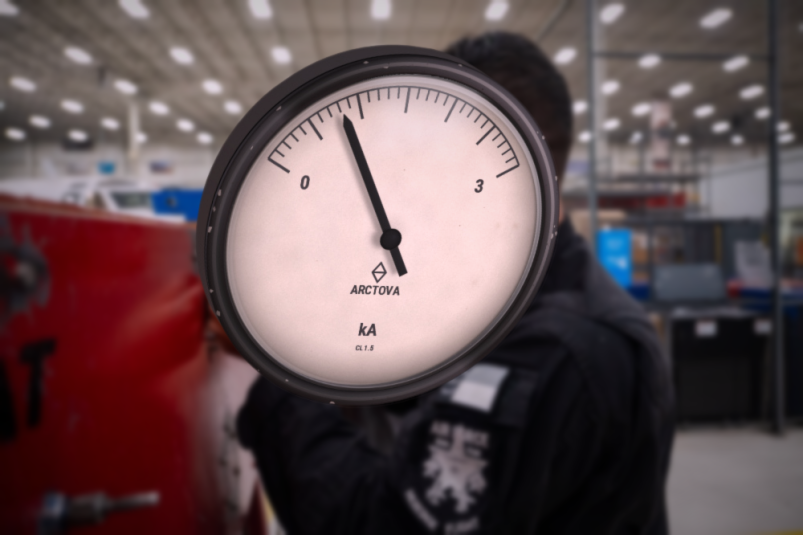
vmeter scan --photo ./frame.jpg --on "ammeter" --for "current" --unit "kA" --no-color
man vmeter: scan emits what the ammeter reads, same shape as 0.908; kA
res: 0.8; kA
